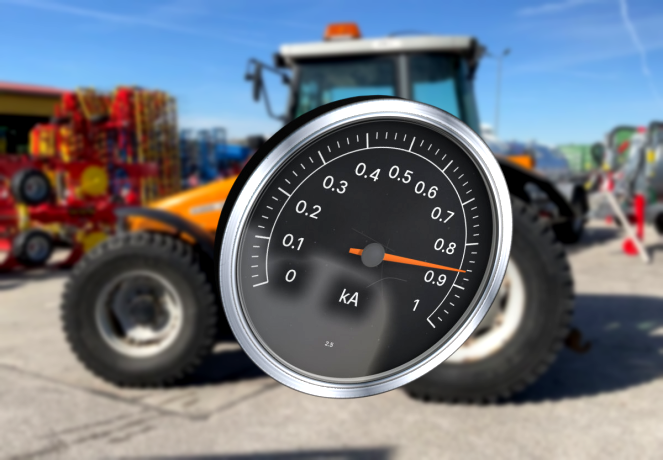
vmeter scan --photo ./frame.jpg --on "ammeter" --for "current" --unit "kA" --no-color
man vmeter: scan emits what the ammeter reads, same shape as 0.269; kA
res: 0.86; kA
